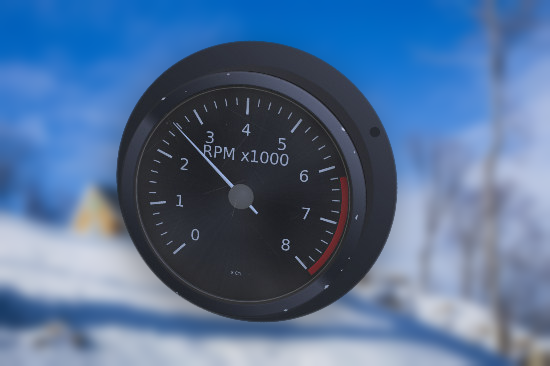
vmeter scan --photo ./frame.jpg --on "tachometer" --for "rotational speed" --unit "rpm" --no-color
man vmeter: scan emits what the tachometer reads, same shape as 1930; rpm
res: 2600; rpm
